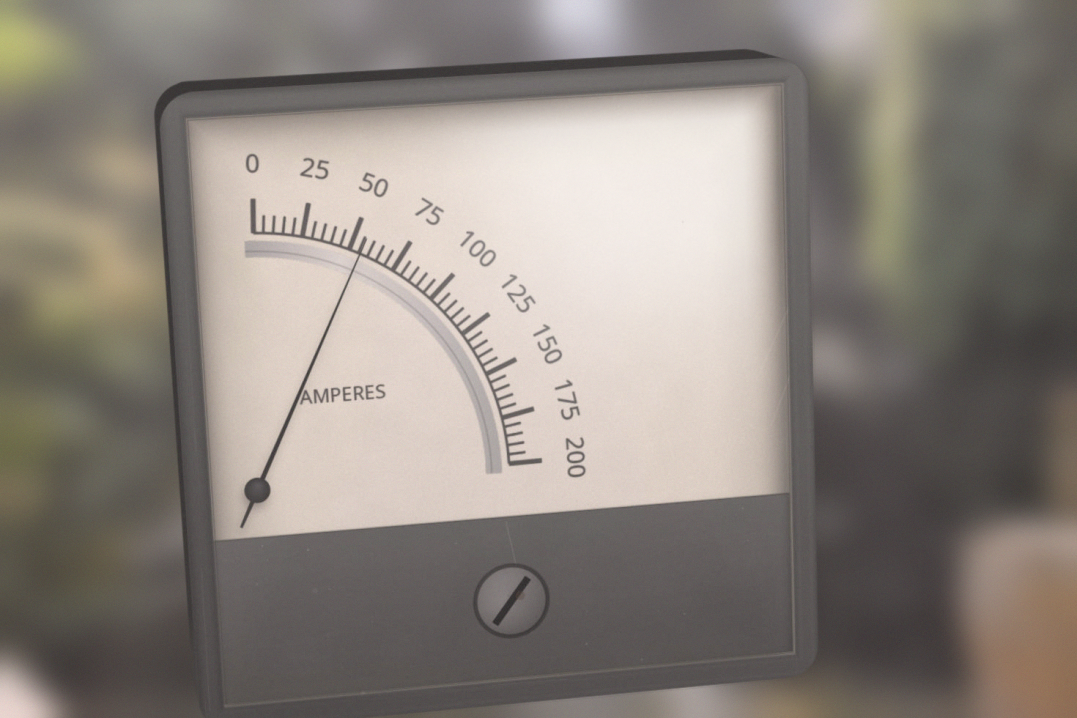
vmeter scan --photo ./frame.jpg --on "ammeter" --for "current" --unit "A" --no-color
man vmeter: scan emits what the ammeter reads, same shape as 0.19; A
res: 55; A
